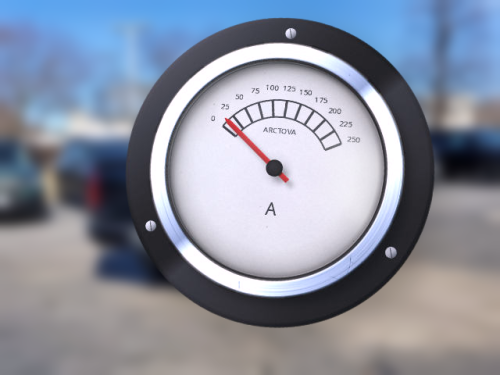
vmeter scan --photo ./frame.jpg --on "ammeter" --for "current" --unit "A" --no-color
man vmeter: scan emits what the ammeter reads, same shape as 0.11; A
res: 12.5; A
